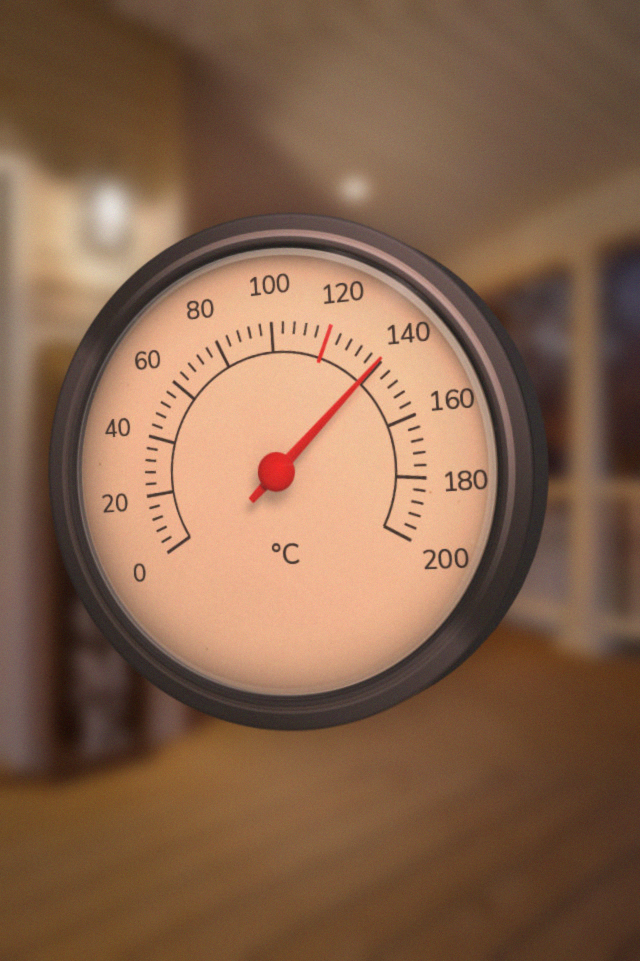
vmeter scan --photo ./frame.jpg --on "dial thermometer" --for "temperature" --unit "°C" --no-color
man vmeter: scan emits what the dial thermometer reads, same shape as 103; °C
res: 140; °C
